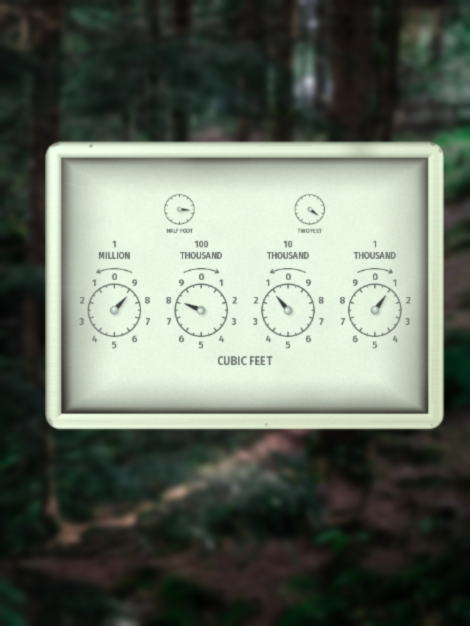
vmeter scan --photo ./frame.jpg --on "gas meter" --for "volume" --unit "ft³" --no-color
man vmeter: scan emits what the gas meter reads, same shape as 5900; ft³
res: 881100; ft³
